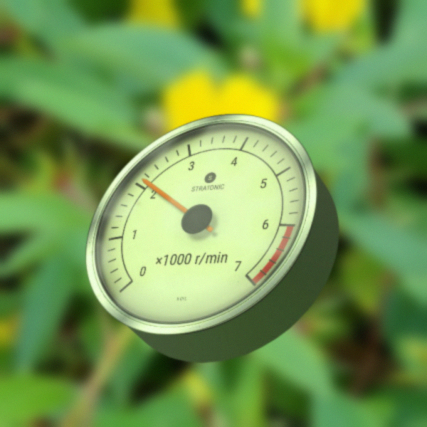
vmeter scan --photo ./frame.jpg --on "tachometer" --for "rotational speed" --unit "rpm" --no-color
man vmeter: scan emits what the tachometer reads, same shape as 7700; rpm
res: 2100; rpm
